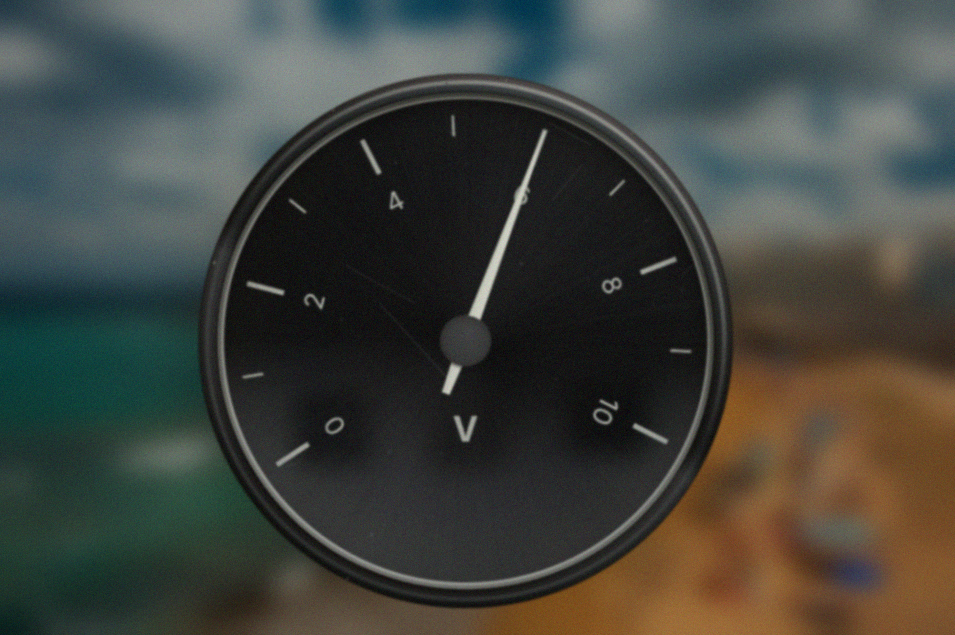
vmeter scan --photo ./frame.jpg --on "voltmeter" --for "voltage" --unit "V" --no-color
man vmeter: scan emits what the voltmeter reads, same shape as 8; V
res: 6; V
